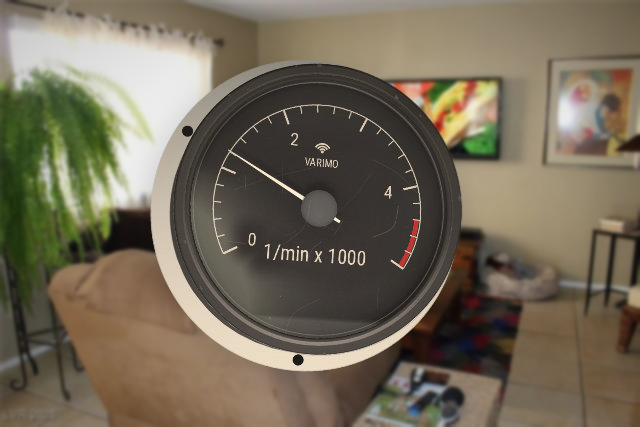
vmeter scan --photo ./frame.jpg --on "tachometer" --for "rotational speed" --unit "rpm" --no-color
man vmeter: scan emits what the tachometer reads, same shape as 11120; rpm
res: 1200; rpm
